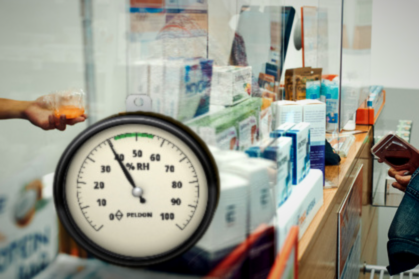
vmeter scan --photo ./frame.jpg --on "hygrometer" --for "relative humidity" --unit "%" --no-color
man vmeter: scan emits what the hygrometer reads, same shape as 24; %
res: 40; %
